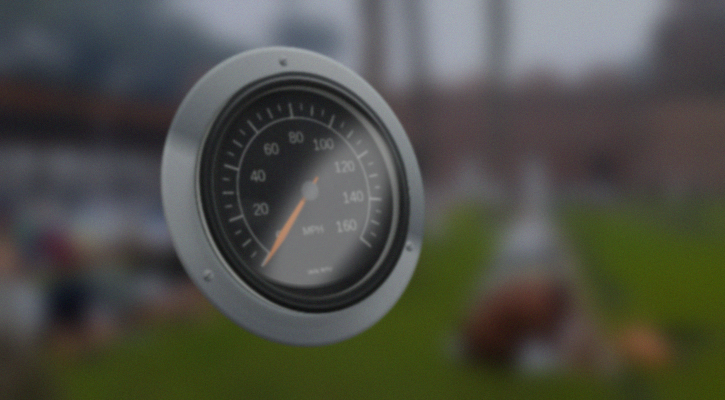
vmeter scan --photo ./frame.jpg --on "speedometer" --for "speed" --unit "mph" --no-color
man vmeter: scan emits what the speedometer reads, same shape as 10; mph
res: 0; mph
